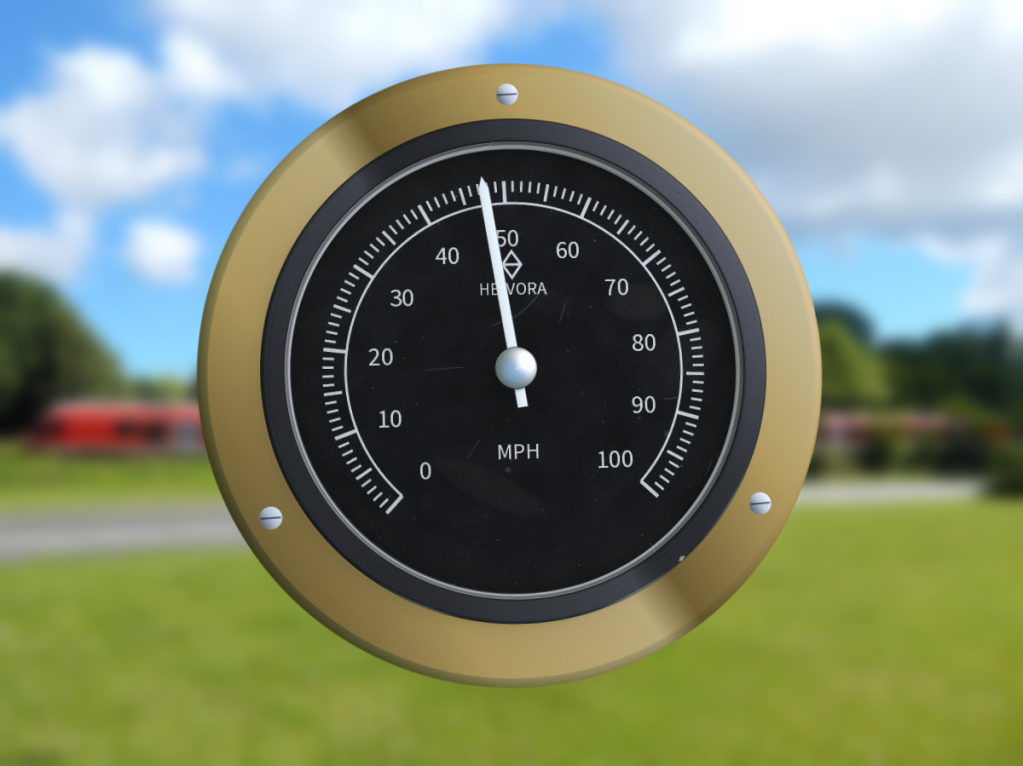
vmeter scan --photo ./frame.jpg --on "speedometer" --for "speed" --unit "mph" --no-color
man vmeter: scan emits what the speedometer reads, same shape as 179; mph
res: 47.5; mph
